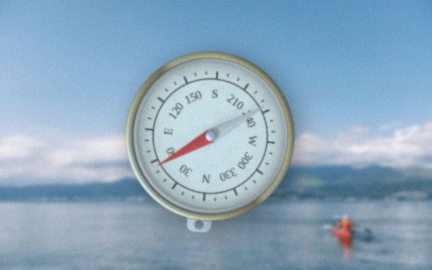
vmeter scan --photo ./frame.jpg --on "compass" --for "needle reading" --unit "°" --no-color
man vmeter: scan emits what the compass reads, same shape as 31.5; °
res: 55; °
